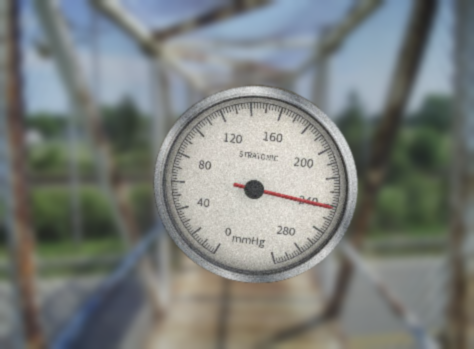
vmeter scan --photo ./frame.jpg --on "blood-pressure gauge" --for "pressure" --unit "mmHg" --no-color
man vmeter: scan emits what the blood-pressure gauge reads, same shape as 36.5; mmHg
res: 240; mmHg
